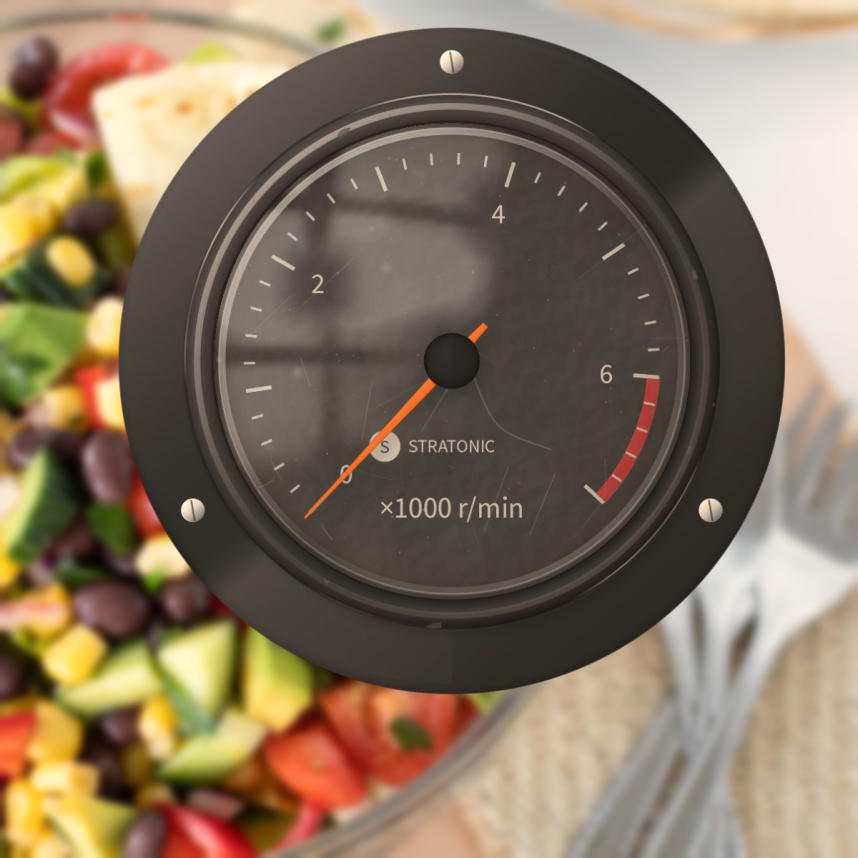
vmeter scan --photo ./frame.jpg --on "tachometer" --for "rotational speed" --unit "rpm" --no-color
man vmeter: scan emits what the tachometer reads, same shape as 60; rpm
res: 0; rpm
